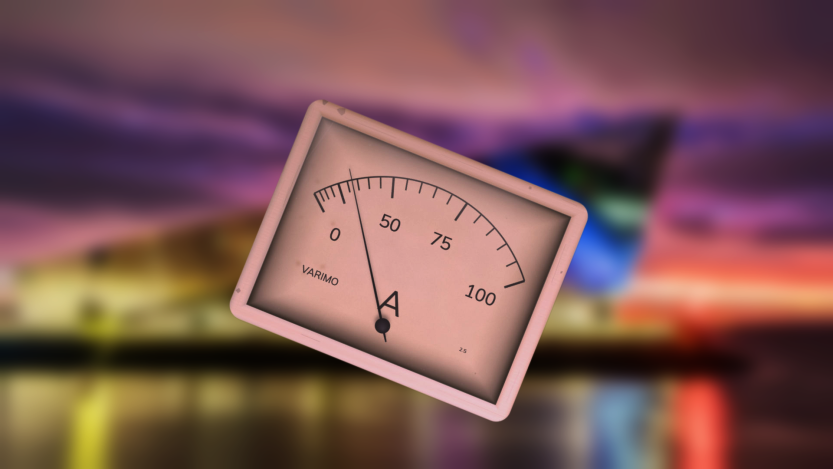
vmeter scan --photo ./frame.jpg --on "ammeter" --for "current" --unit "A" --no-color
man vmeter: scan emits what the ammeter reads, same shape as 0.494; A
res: 32.5; A
